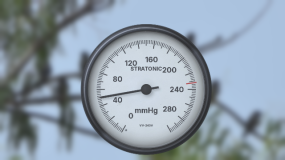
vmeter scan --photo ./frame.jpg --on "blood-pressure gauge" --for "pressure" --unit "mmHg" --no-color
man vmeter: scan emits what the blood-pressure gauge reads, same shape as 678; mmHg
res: 50; mmHg
